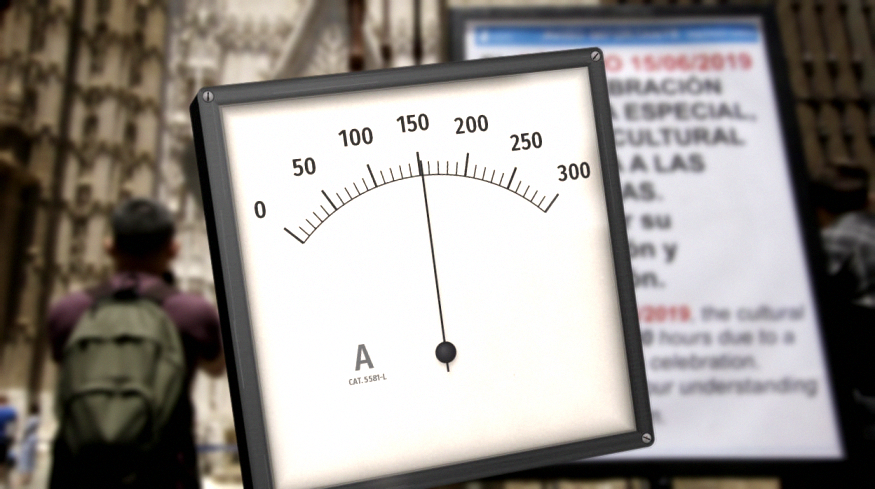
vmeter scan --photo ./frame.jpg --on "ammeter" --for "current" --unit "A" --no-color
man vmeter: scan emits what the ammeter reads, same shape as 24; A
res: 150; A
